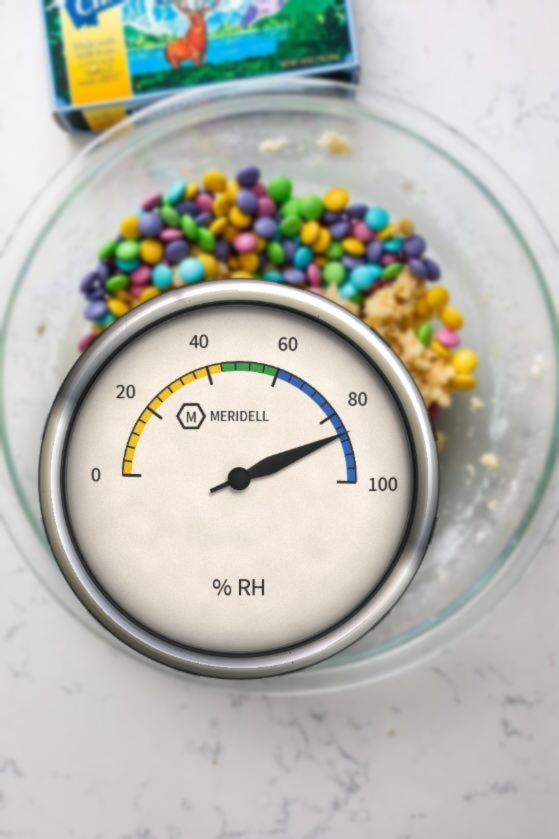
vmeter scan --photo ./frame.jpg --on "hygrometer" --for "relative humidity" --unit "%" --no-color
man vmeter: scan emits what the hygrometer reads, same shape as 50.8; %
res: 86; %
